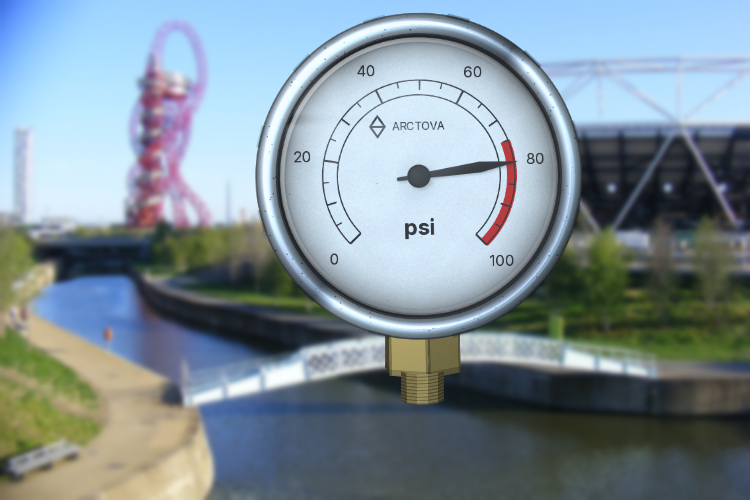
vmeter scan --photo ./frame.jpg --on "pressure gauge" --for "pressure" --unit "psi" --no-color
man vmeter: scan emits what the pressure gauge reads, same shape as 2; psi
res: 80; psi
